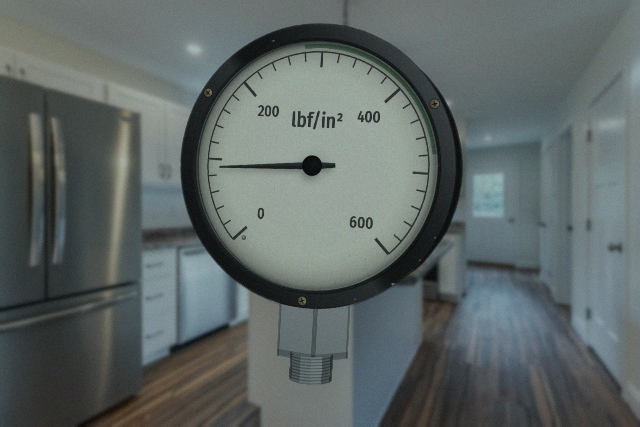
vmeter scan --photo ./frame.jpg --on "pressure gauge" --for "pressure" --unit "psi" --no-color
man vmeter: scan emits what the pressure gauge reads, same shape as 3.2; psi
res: 90; psi
